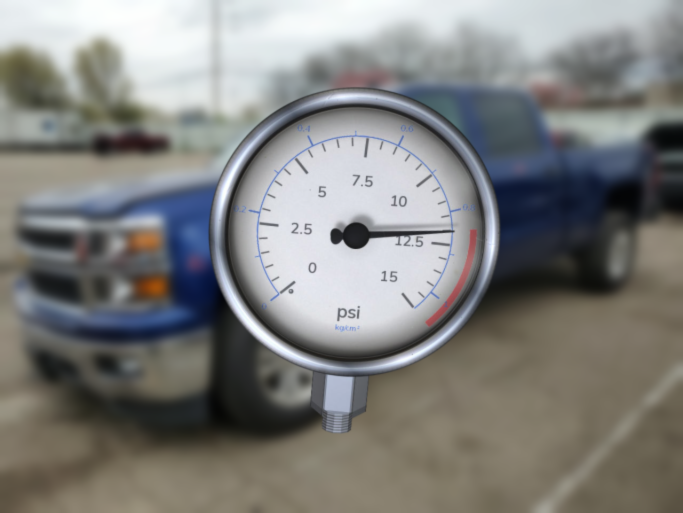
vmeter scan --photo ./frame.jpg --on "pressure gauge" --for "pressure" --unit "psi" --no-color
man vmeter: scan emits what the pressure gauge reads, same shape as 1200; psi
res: 12; psi
